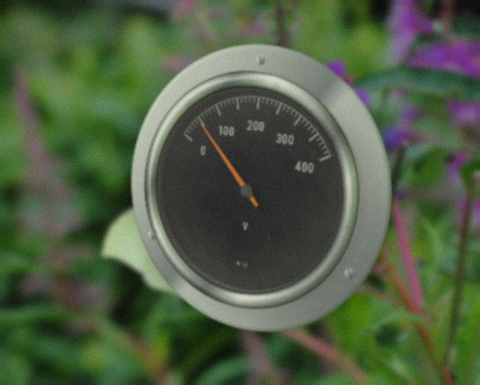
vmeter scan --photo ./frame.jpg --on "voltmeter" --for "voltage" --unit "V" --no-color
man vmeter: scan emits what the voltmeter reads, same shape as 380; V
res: 50; V
